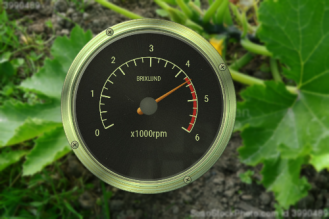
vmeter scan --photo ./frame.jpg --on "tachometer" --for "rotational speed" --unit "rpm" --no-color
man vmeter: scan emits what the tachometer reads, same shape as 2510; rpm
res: 4375; rpm
